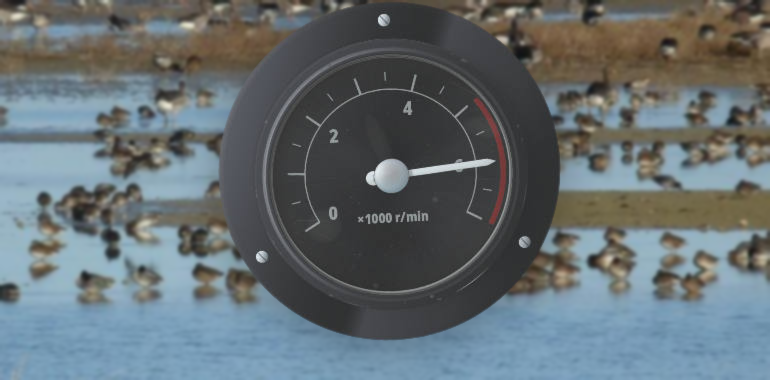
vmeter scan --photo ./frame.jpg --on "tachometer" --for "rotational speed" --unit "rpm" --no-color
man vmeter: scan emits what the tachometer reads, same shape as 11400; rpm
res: 6000; rpm
